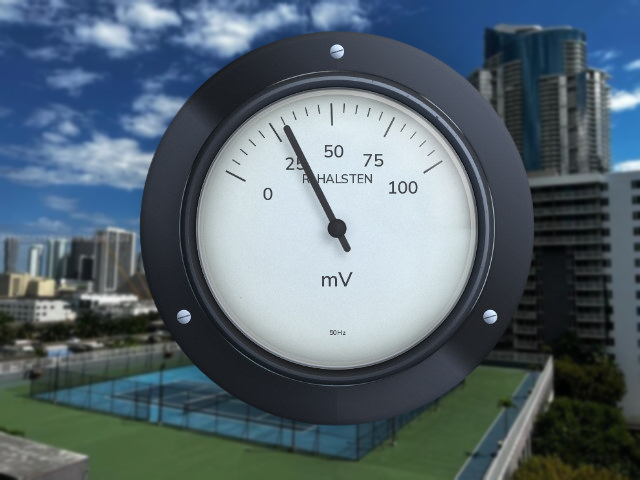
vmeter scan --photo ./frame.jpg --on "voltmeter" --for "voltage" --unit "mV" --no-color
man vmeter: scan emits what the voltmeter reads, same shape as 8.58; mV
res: 30; mV
